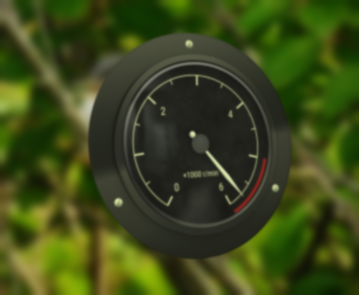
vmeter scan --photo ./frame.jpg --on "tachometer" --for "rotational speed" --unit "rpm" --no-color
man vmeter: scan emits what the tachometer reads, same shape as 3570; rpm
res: 5750; rpm
